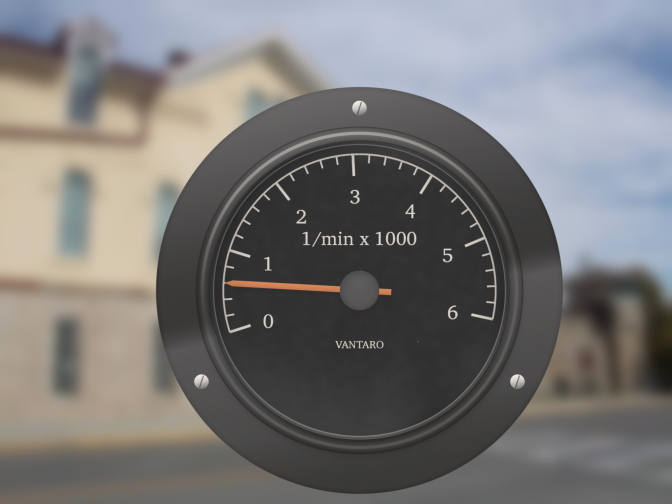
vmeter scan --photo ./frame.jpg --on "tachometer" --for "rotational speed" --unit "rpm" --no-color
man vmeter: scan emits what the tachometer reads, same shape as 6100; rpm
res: 600; rpm
